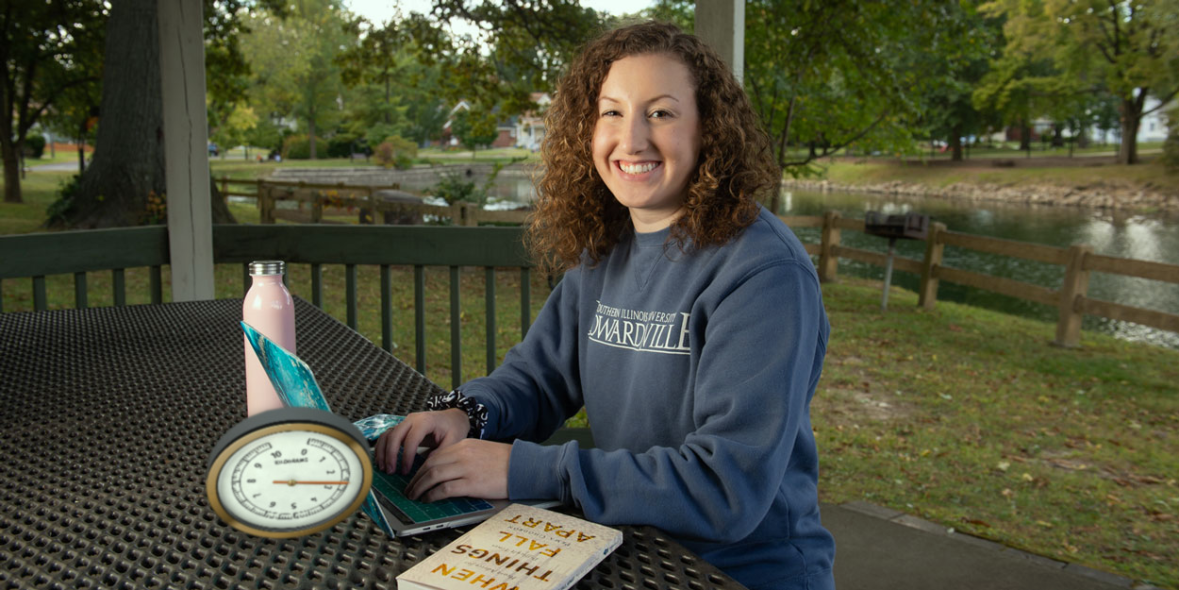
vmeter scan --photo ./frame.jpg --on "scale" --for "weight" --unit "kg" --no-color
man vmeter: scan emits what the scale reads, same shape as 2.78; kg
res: 2.5; kg
